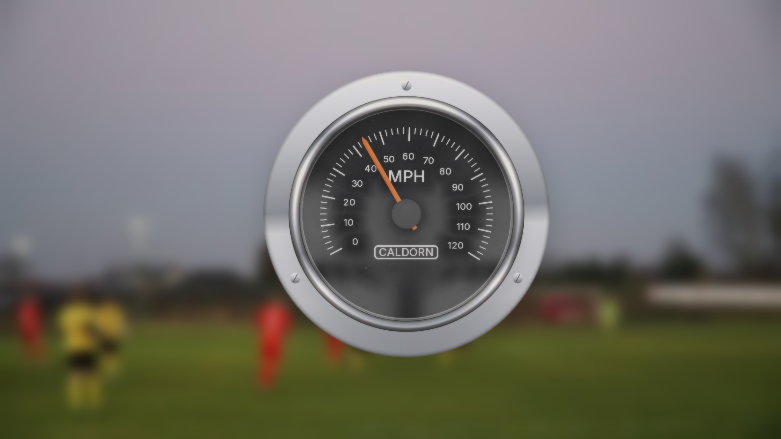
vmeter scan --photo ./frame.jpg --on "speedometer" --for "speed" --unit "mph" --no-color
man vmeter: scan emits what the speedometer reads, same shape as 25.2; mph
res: 44; mph
